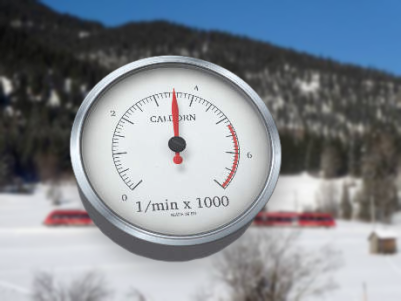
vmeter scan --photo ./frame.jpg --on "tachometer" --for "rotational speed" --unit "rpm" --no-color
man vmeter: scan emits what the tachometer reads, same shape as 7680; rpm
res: 3500; rpm
